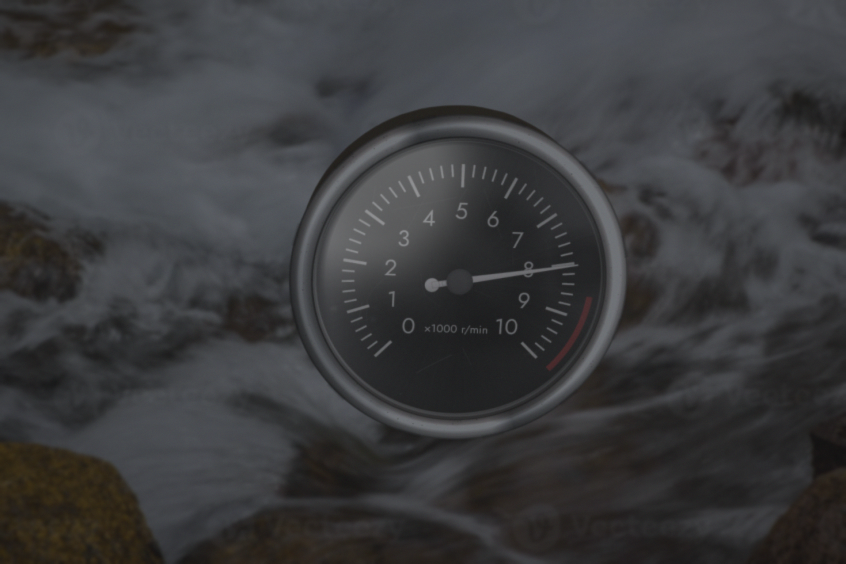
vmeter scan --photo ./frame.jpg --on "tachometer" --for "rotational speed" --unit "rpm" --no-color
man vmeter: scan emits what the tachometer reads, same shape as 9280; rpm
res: 8000; rpm
